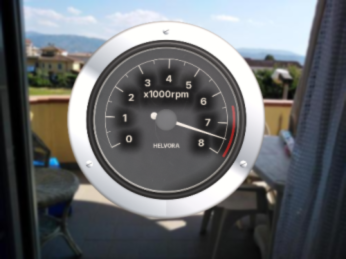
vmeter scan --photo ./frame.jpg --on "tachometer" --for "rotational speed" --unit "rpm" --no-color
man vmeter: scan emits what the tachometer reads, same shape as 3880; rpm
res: 7500; rpm
